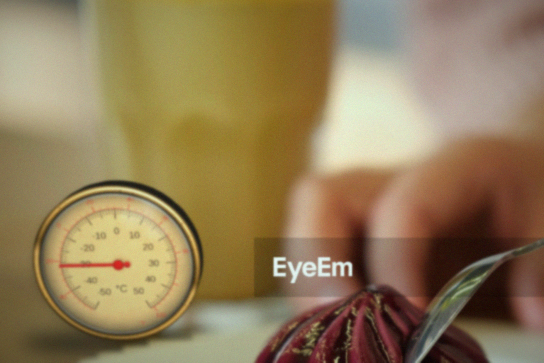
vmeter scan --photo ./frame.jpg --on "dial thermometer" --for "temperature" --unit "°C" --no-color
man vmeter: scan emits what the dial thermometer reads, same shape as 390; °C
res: -30; °C
